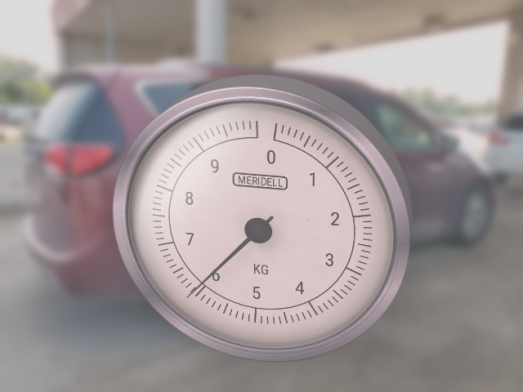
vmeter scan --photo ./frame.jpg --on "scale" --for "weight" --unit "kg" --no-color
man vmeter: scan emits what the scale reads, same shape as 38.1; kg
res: 6.1; kg
